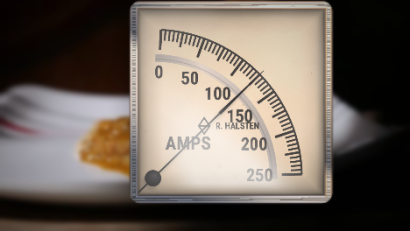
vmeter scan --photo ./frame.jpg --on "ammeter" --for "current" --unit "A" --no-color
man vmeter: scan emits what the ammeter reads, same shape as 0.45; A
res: 125; A
